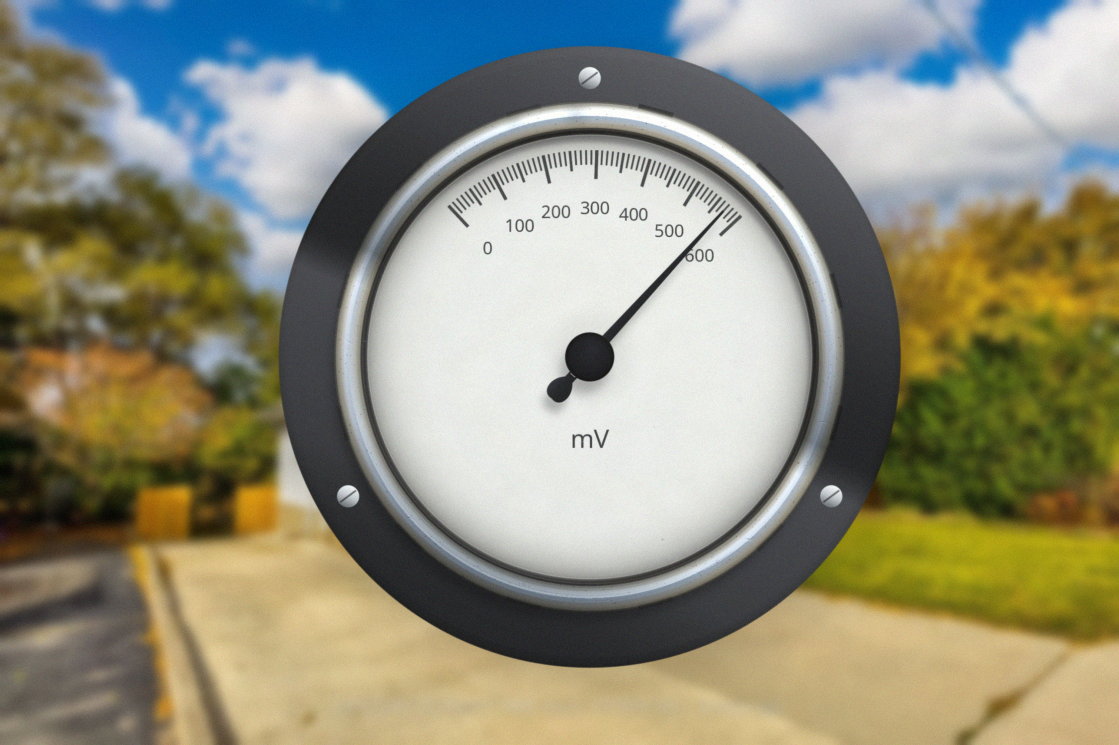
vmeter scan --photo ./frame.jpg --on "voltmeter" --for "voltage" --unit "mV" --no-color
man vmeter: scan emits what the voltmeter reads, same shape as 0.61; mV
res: 570; mV
